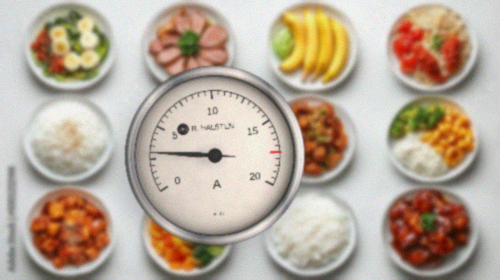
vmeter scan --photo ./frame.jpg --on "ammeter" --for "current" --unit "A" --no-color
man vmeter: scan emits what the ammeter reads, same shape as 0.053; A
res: 3; A
